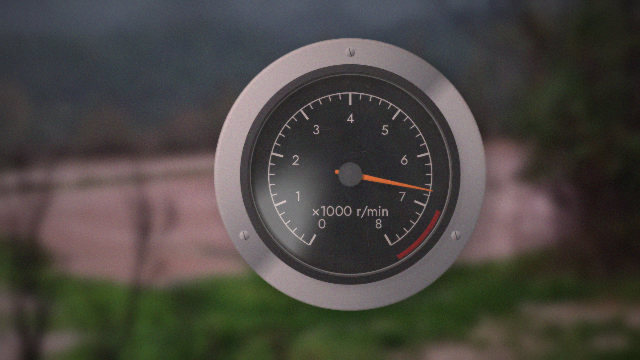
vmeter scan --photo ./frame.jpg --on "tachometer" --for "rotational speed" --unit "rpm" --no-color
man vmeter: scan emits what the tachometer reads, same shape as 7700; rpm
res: 6700; rpm
